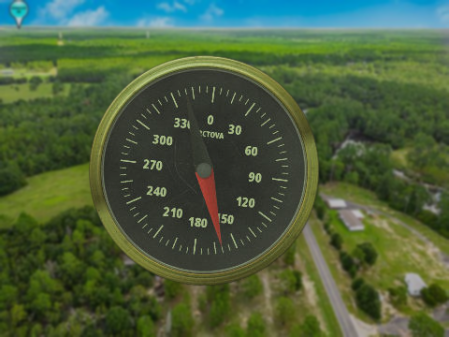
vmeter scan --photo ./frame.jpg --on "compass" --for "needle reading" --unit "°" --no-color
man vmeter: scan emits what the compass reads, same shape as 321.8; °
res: 160; °
